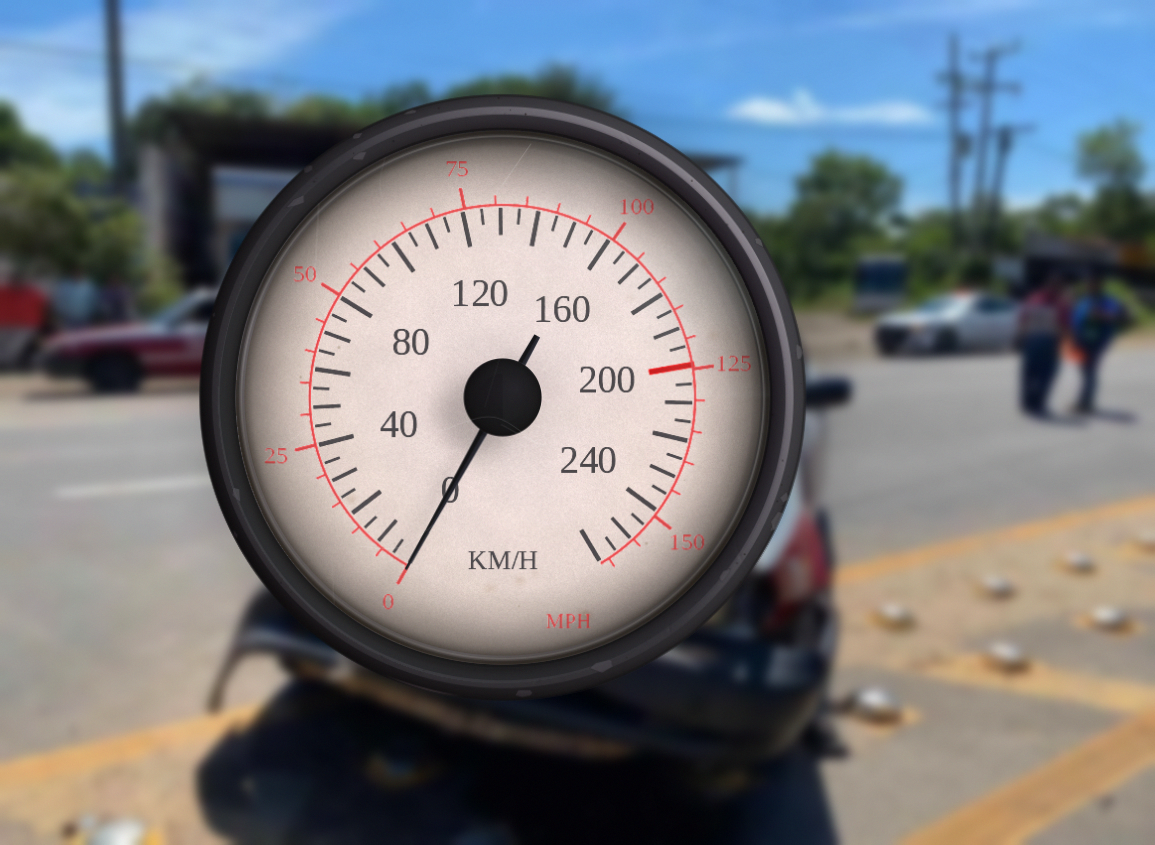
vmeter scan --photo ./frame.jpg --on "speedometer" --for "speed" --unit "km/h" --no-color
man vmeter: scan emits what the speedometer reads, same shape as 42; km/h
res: 0; km/h
